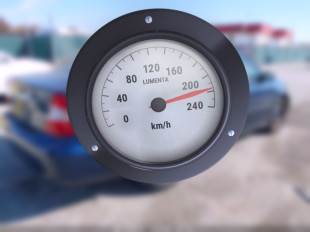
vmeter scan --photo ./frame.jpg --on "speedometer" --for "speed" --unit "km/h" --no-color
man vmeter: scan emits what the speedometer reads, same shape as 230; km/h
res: 215; km/h
